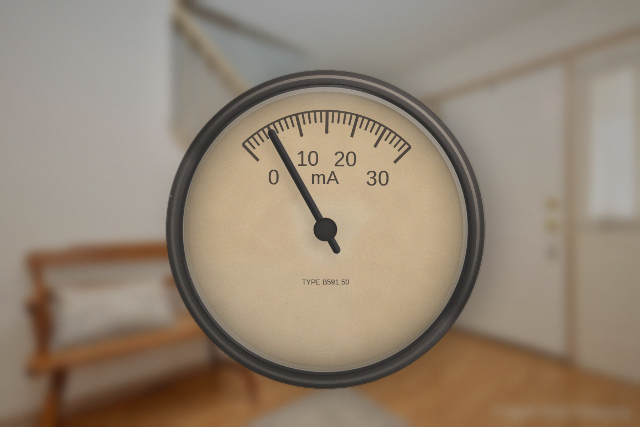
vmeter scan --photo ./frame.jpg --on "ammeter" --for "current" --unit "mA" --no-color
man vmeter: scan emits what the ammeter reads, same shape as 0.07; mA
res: 5; mA
